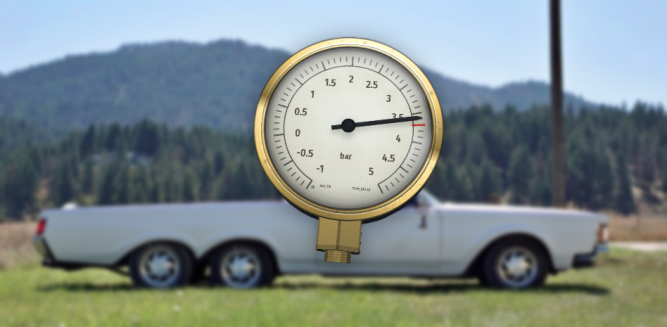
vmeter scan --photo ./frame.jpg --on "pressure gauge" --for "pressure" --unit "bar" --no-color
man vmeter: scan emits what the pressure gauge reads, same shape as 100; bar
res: 3.6; bar
